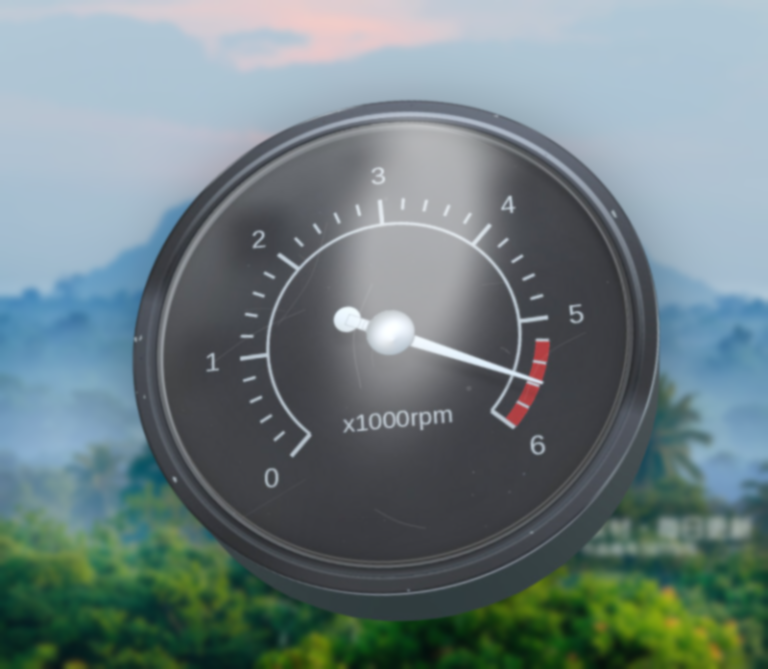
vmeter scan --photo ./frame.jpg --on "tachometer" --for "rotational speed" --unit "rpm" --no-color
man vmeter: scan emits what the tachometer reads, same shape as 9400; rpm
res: 5600; rpm
